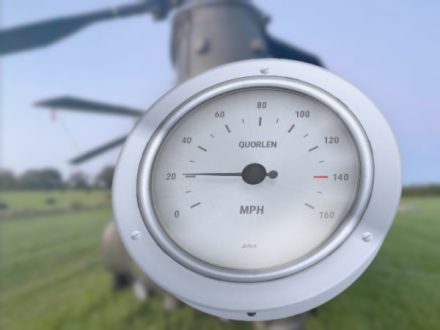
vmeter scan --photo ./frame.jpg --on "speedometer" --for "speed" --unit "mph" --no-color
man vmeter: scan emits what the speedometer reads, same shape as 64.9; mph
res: 20; mph
